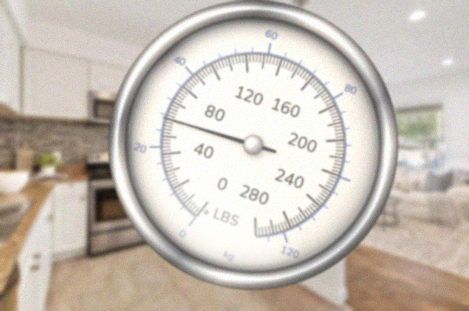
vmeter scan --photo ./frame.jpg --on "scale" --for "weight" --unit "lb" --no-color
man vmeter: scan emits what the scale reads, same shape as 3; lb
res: 60; lb
